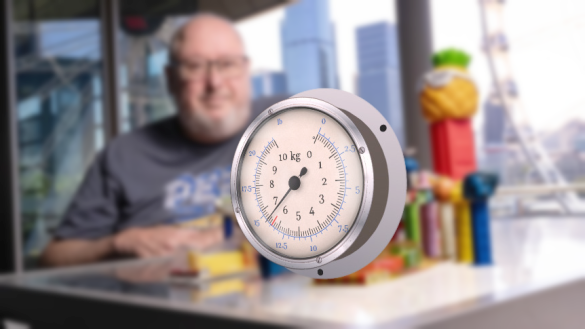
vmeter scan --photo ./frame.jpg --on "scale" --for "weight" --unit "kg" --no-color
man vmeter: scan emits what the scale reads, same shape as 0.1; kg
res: 6.5; kg
